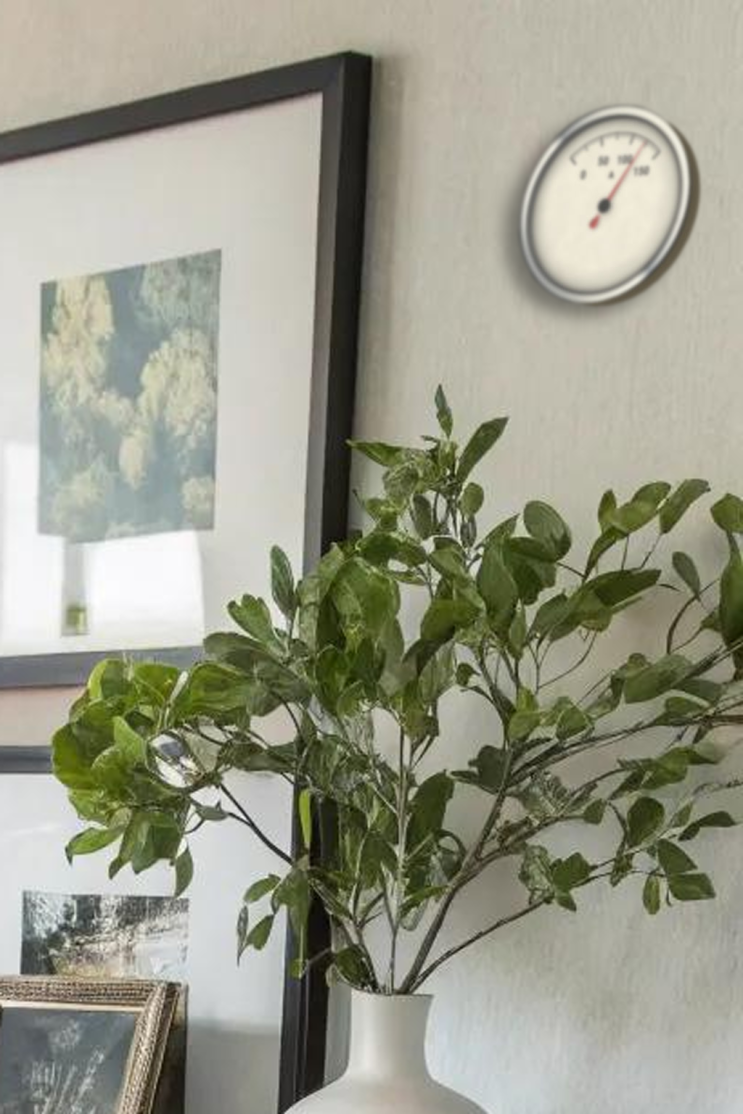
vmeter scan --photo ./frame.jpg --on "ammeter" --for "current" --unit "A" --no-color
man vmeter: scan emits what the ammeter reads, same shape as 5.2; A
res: 125; A
